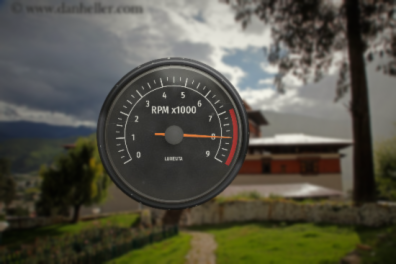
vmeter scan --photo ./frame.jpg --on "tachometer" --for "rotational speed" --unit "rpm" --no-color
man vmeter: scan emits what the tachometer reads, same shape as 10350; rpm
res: 8000; rpm
